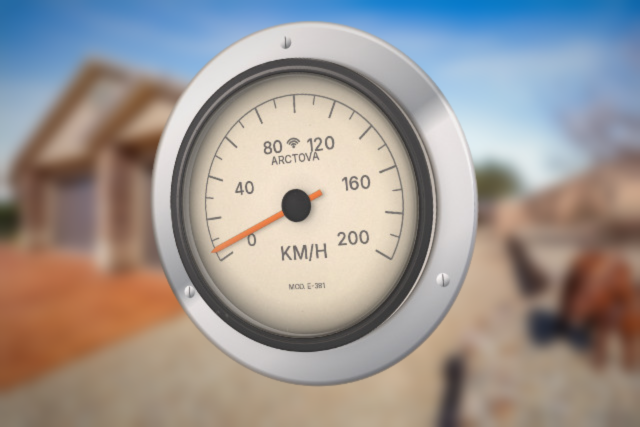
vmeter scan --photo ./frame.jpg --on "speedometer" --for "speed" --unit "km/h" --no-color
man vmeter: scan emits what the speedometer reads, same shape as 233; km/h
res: 5; km/h
